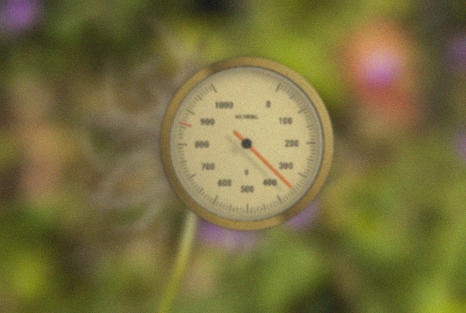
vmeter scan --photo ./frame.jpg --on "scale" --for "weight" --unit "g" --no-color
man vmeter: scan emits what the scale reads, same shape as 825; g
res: 350; g
